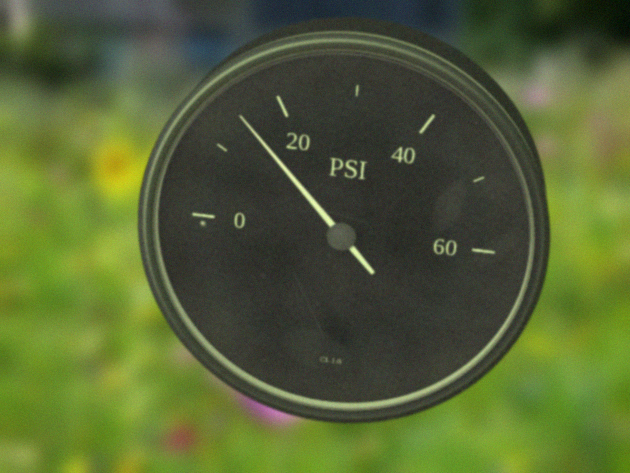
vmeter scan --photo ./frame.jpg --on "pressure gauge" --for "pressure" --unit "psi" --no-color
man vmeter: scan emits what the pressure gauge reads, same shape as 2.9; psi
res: 15; psi
